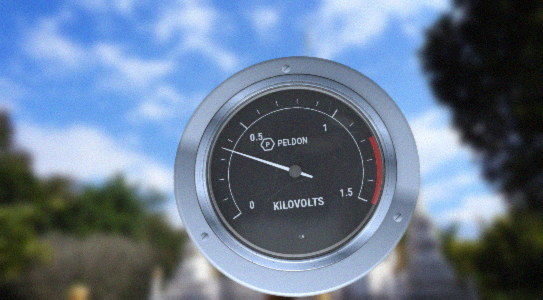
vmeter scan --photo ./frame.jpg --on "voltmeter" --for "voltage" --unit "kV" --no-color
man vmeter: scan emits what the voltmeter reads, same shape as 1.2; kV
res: 0.35; kV
